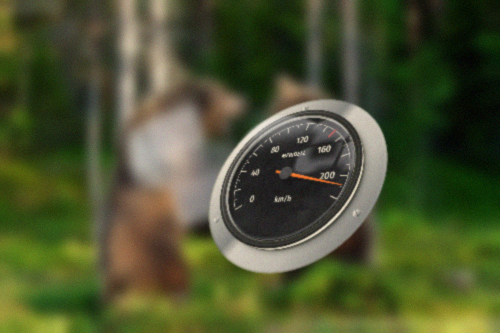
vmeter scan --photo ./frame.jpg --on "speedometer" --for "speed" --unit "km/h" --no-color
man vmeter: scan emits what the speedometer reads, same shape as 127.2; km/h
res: 210; km/h
